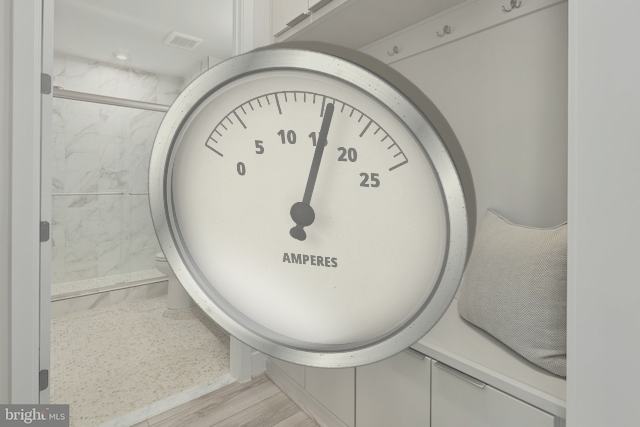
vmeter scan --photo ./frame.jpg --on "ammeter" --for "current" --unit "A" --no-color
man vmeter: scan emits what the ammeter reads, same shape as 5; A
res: 16; A
